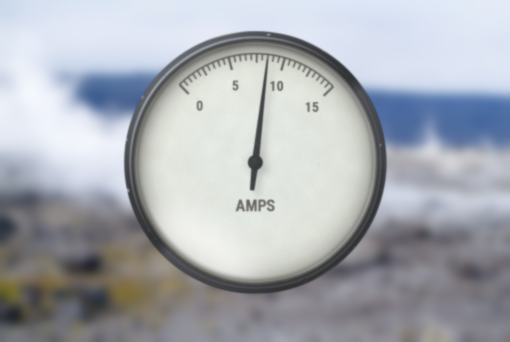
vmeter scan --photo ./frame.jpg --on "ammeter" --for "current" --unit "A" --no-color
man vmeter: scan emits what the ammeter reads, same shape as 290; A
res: 8.5; A
